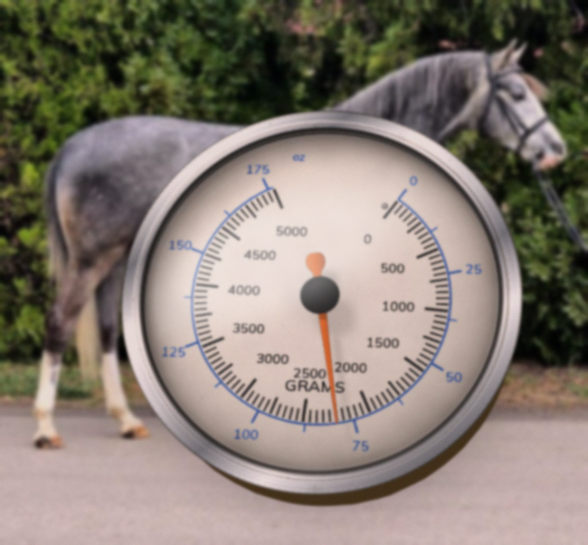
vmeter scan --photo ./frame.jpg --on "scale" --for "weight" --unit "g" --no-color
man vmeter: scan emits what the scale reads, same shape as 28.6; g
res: 2250; g
